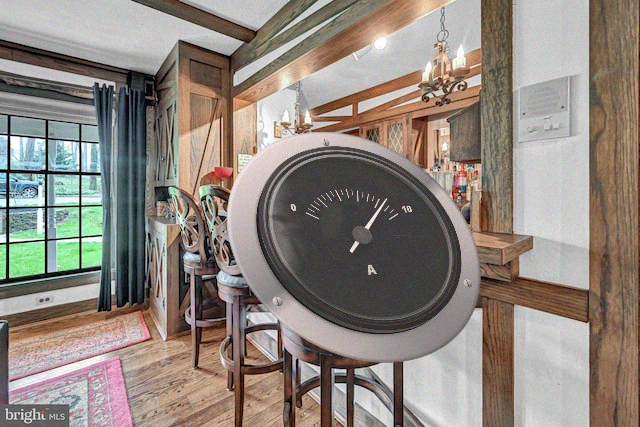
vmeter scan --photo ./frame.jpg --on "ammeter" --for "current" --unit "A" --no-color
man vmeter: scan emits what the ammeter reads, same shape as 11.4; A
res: 8.5; A
